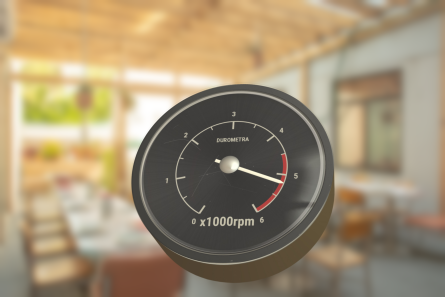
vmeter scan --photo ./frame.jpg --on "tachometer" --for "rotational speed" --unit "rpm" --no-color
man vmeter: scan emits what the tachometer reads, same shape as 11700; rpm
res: 5250; rpm
